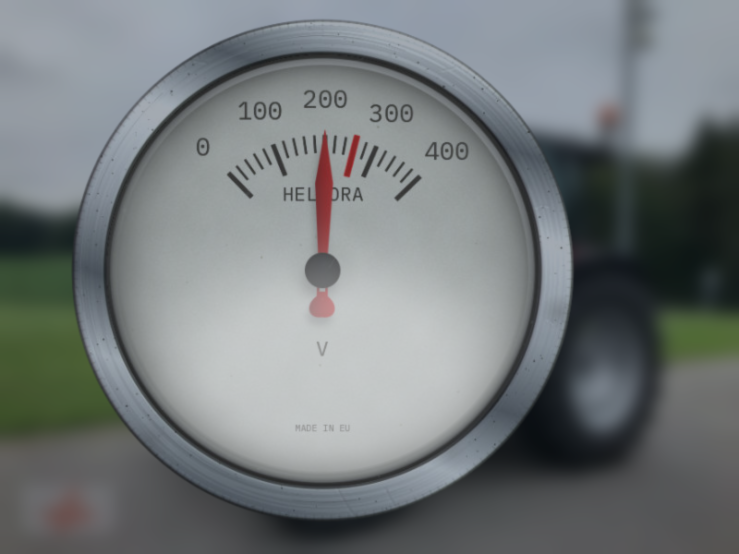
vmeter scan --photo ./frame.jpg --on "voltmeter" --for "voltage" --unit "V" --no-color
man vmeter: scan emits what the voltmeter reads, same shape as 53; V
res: 200; V
